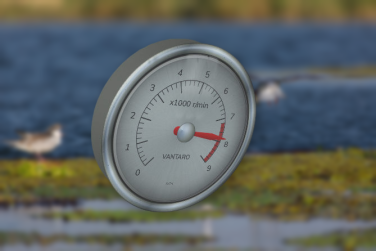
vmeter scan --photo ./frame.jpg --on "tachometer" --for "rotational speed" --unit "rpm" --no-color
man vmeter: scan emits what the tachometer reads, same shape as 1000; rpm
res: 7800; rpm
